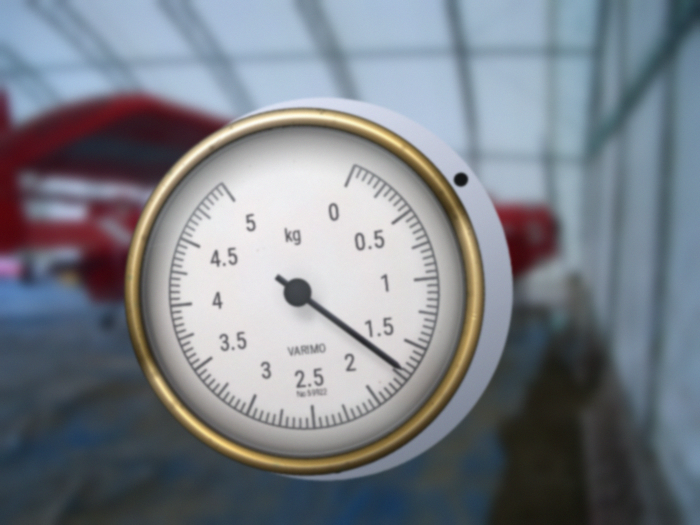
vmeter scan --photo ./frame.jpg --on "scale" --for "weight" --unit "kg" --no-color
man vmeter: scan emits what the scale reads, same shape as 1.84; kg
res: 1.7; kg
